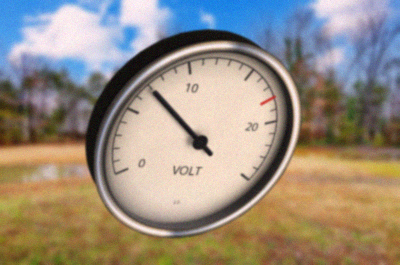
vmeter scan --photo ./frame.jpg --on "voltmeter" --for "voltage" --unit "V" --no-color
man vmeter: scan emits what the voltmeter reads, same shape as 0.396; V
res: 7; V
